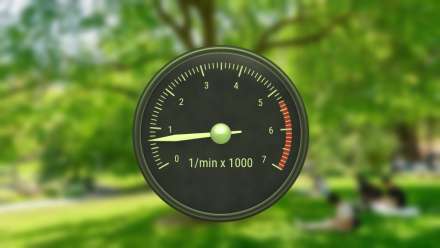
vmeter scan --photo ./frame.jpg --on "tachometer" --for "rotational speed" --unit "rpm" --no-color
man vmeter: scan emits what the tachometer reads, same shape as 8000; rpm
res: 700; rpm
